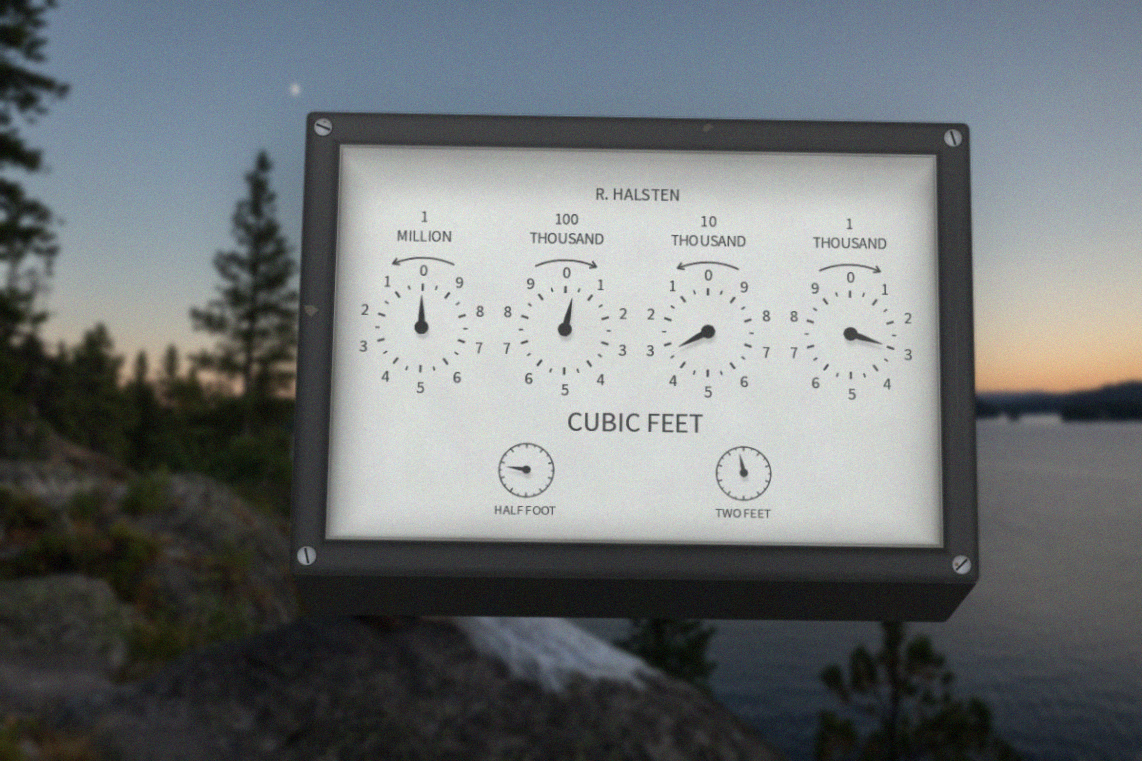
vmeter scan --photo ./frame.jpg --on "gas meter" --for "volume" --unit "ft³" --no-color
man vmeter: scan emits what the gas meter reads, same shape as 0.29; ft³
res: 3300; ft³
